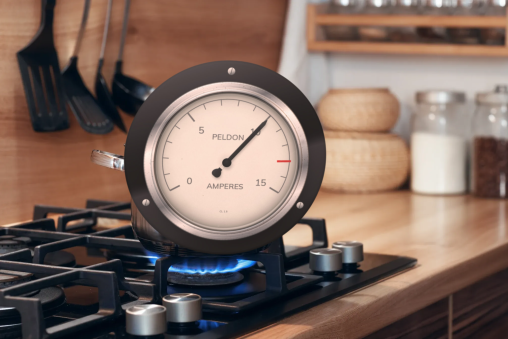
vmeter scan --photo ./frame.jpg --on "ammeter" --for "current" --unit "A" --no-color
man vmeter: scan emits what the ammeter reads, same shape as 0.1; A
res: 10; A
